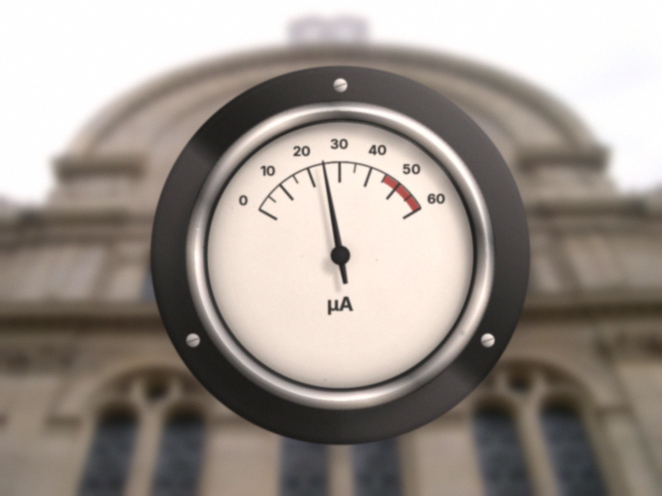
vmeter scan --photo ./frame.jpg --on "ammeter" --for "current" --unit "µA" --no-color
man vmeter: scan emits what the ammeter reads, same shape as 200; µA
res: 25; µA
